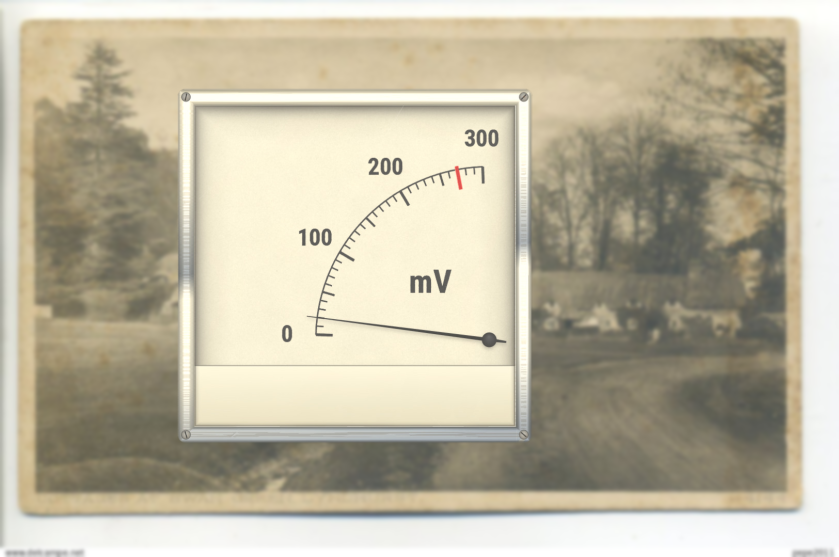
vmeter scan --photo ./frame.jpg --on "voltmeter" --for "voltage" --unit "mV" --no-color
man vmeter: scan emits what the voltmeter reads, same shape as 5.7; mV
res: 20; mV
